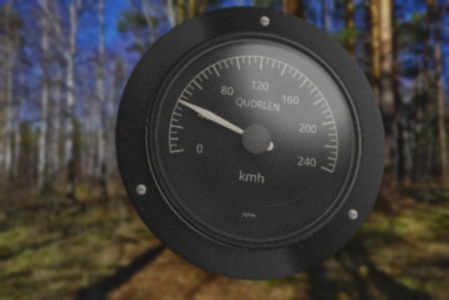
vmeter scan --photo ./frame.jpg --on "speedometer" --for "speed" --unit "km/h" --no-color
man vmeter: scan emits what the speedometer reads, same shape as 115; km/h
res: 40; km/h
